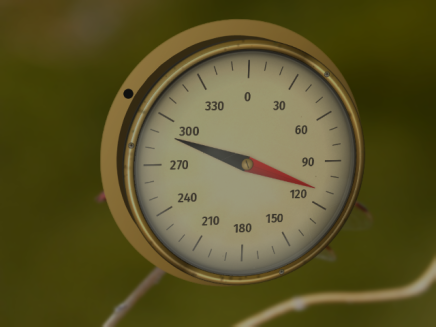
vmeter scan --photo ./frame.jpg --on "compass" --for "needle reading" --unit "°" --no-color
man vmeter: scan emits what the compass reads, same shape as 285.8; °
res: 110; °
